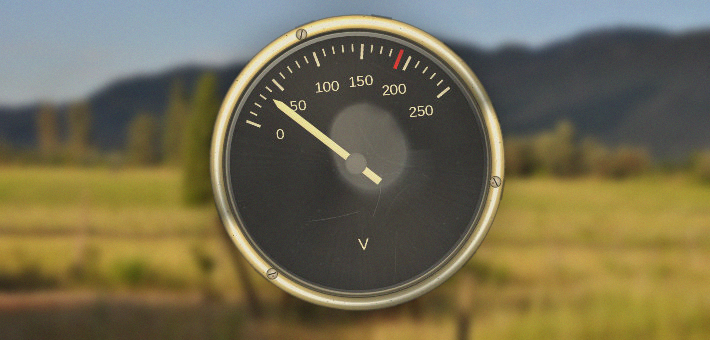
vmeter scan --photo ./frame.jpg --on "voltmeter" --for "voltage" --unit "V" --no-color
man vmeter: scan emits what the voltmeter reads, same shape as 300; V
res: 35; V
